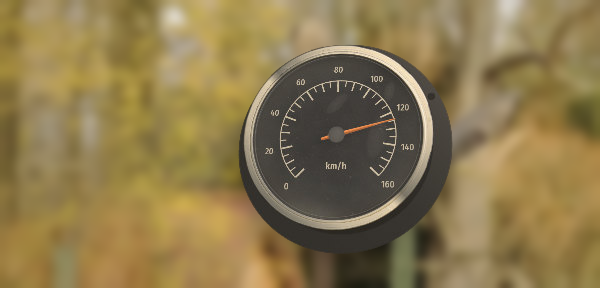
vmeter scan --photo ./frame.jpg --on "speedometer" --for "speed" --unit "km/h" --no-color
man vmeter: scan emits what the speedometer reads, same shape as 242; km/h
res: 125; km/h
